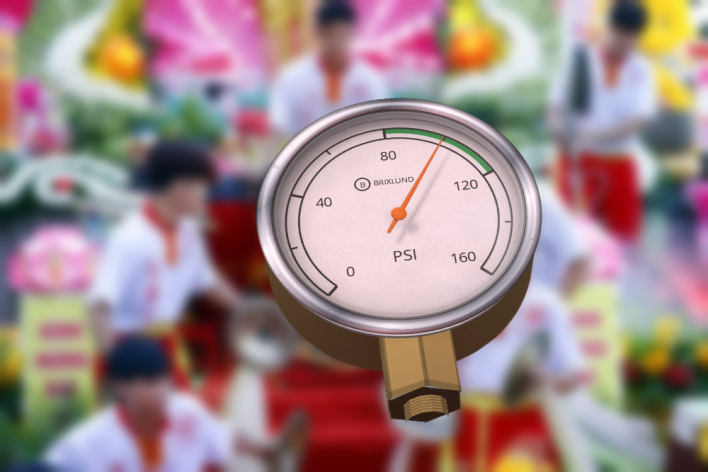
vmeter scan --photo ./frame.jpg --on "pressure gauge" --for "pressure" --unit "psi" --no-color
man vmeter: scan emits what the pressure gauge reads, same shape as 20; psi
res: 100; psi
